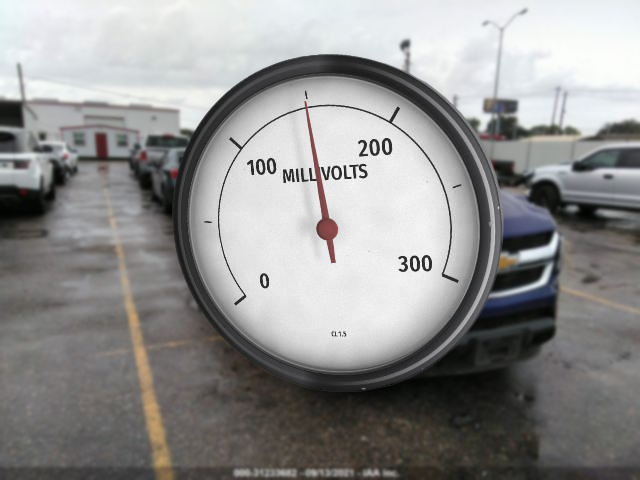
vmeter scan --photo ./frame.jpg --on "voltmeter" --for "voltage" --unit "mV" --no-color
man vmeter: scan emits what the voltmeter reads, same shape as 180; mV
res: 150; mV
